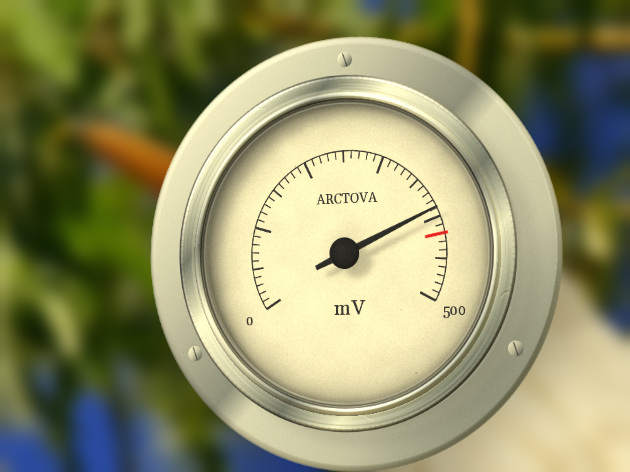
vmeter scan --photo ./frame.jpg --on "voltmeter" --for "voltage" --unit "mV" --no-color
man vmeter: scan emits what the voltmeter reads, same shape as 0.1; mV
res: 390; mV
